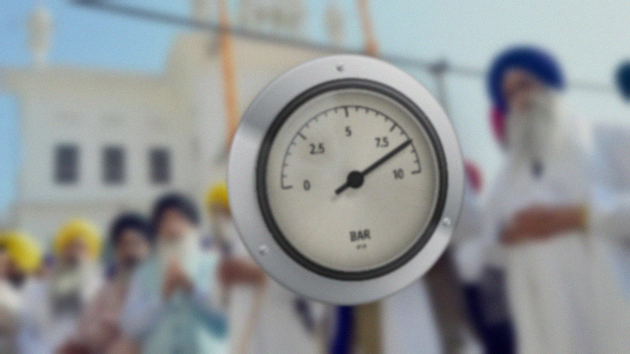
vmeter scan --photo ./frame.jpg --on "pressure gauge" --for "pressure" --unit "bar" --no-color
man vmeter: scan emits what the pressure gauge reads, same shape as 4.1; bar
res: 8.5; bar
